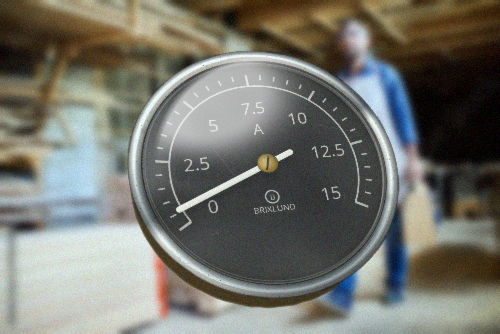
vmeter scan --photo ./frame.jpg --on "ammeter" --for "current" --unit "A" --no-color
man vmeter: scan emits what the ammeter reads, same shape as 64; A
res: 0.5; A
